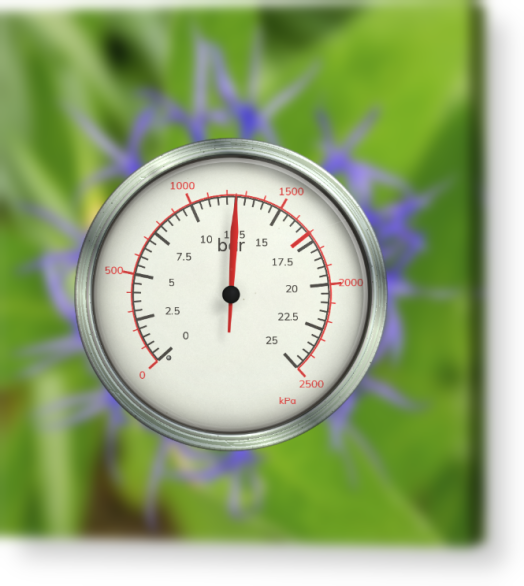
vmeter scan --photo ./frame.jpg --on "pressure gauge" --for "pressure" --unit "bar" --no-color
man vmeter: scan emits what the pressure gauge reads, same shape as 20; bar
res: 12.5; bar
